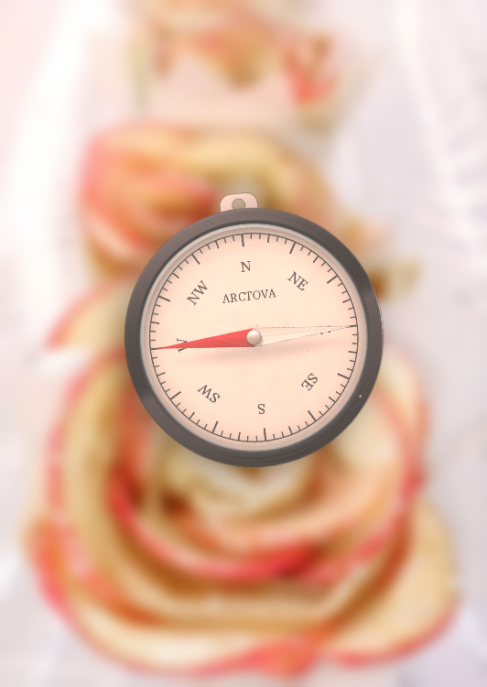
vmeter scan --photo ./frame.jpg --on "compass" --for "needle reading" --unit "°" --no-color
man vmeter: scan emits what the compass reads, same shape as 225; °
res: 270; °
